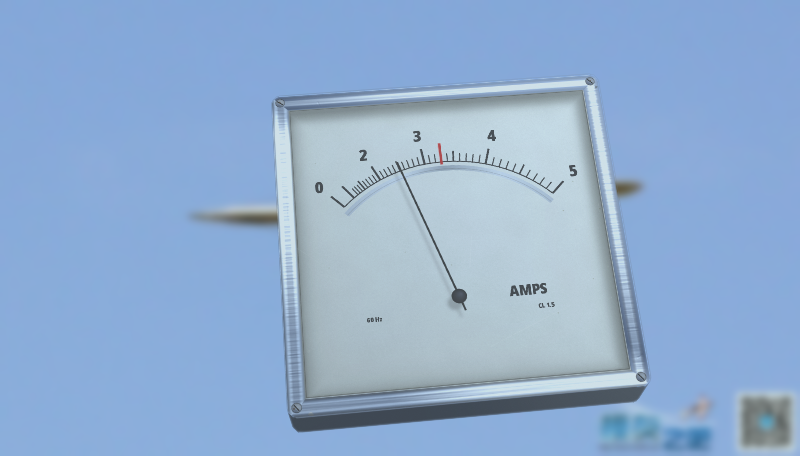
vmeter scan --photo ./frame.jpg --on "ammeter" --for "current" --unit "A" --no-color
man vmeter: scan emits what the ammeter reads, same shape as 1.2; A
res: 2.5; A
